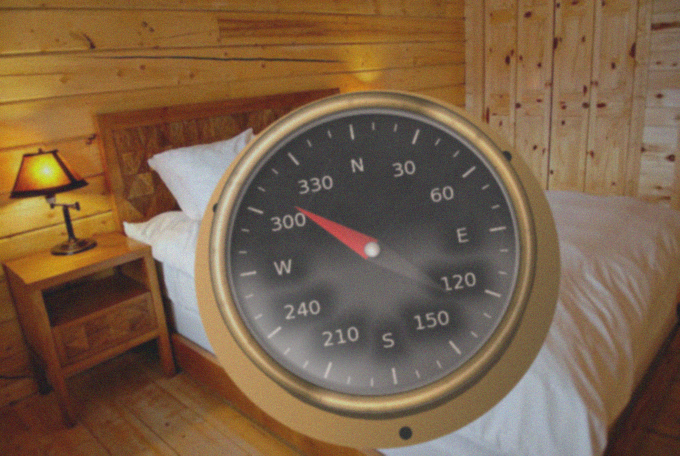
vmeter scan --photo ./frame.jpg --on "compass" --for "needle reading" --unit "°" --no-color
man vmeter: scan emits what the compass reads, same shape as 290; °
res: 310; °
